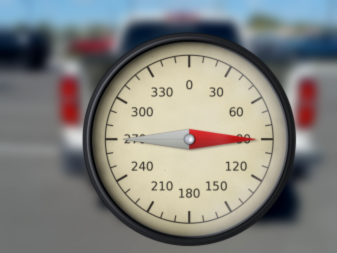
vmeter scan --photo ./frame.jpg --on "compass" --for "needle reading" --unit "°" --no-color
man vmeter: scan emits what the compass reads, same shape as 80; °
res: 90; °
